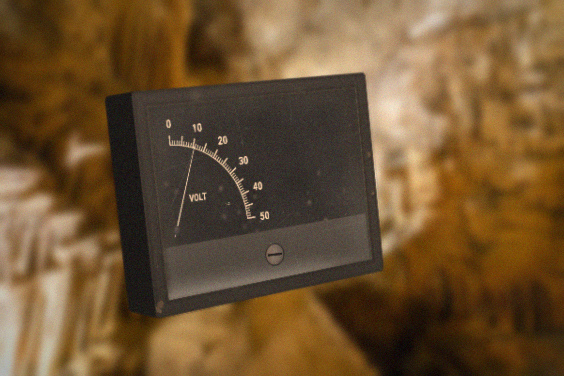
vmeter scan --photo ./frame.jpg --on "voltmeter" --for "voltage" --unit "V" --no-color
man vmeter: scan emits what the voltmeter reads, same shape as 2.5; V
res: 10; V
